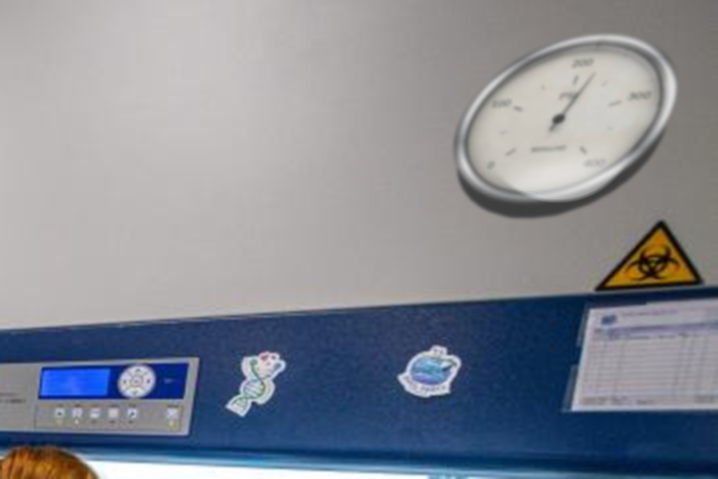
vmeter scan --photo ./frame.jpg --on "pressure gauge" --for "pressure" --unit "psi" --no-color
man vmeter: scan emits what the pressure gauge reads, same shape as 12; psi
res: 225; psi
